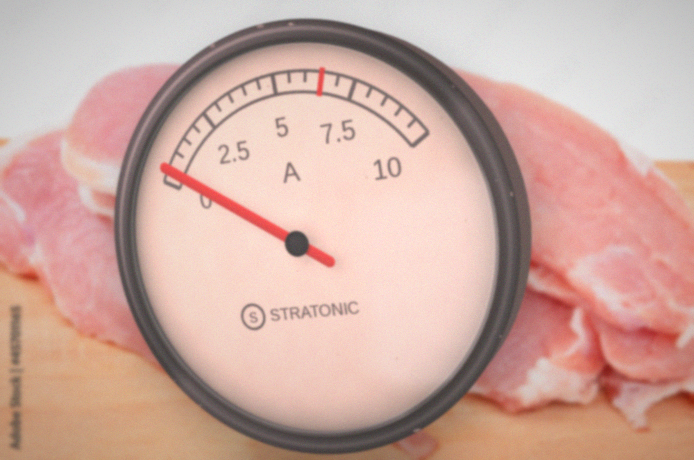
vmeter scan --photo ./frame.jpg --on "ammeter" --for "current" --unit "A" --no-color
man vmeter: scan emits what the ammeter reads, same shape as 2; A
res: 0.5; A
